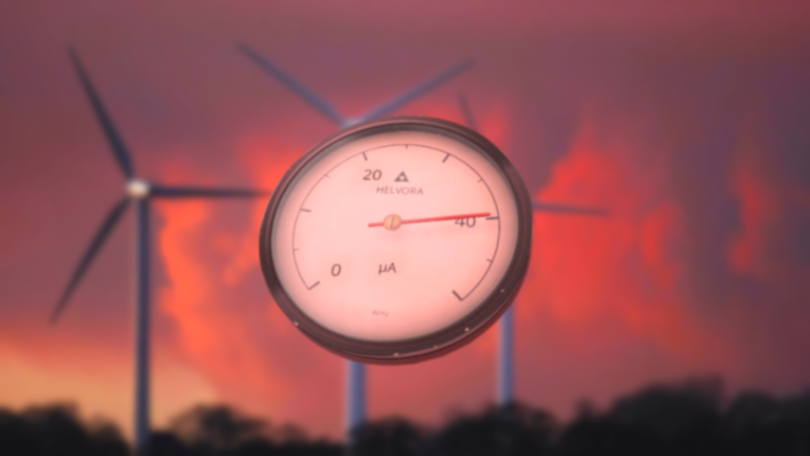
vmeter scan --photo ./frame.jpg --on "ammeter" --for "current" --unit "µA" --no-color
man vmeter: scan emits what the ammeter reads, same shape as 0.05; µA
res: 40; µA
